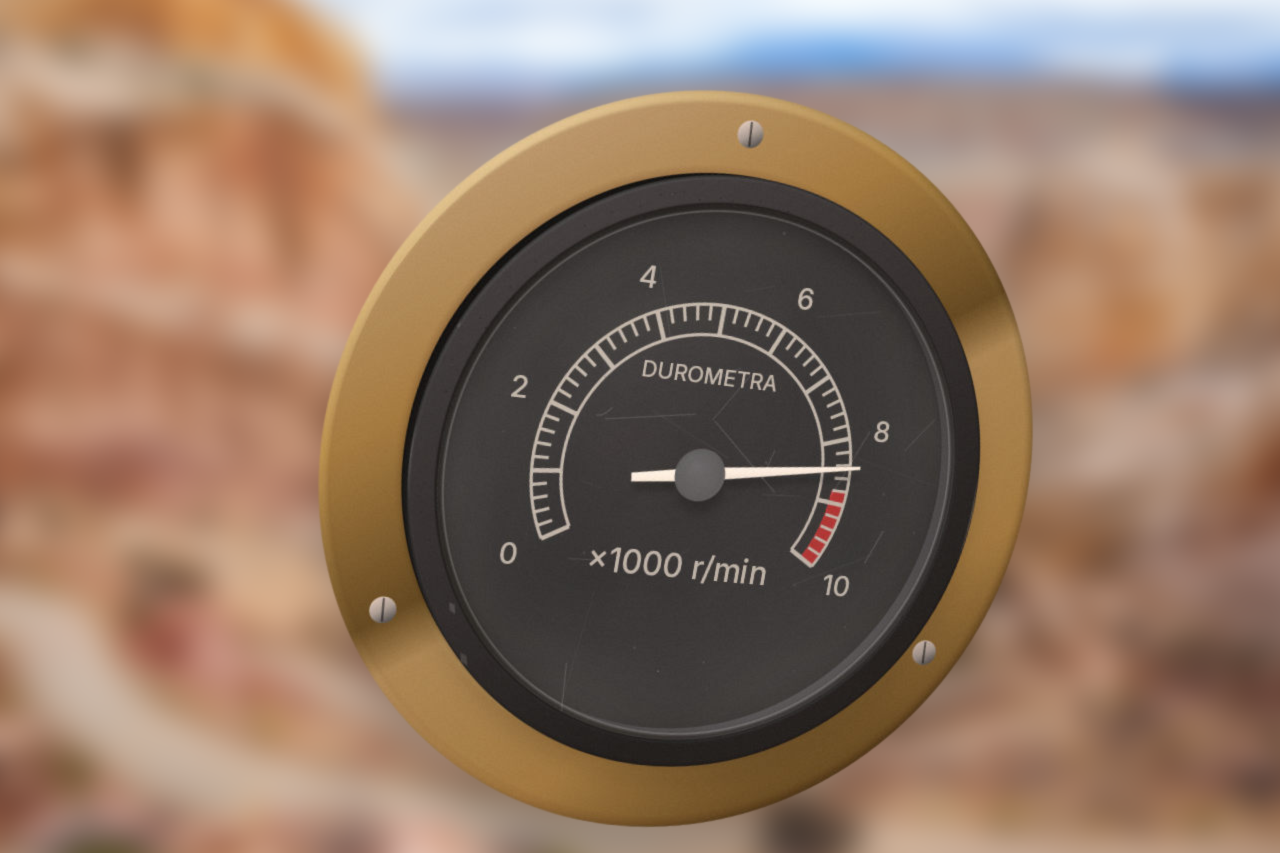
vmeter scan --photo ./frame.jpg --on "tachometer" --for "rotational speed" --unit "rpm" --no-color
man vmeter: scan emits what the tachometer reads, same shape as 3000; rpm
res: 8400; rpm
